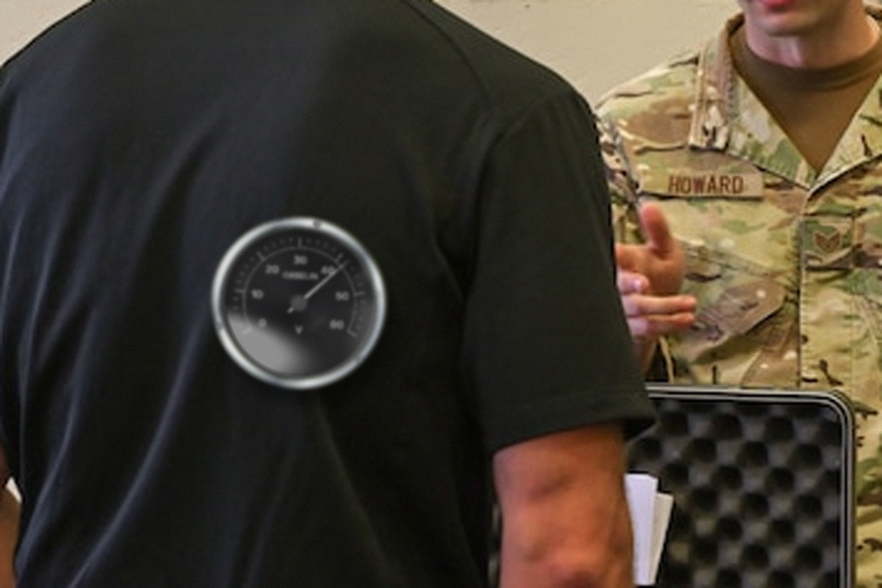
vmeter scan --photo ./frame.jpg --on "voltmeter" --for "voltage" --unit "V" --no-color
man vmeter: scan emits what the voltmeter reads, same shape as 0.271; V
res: 42; V
